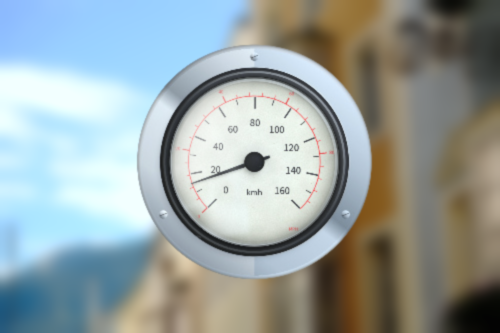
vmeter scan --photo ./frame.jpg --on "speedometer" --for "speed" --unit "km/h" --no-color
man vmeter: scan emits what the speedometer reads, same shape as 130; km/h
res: 15; km/h
